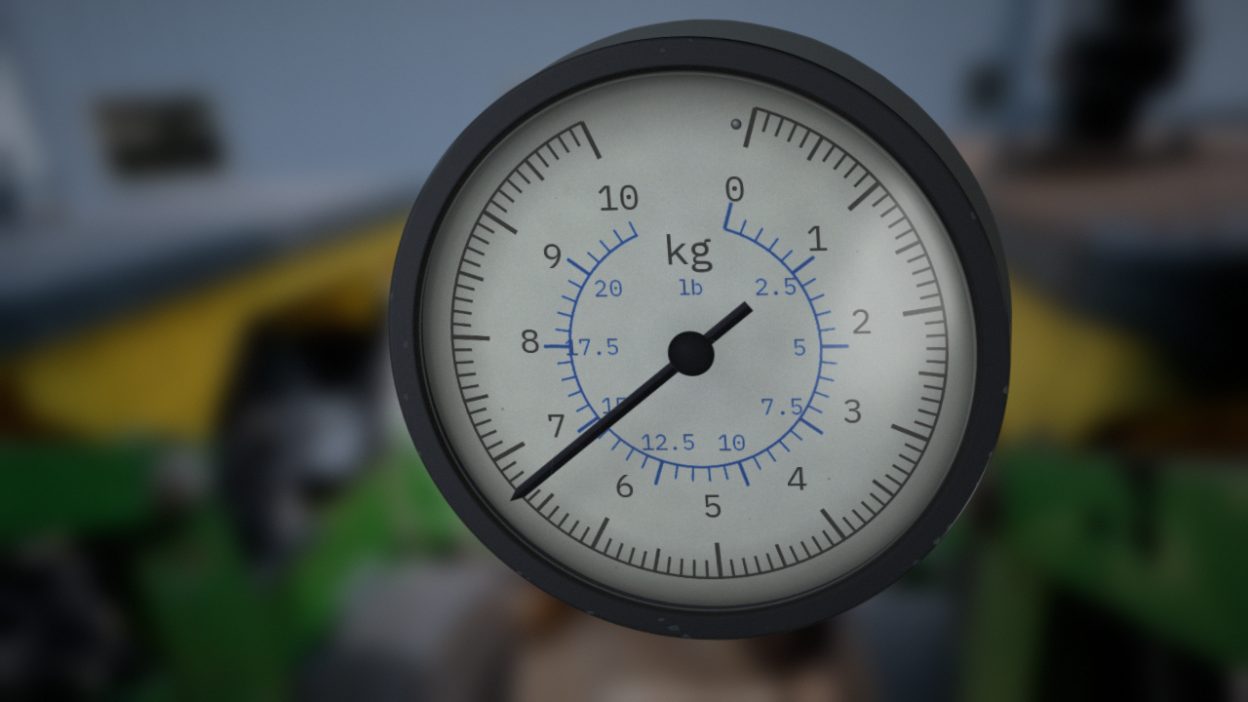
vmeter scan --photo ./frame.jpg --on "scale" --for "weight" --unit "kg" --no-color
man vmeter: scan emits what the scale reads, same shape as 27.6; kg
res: 6.7; kg
